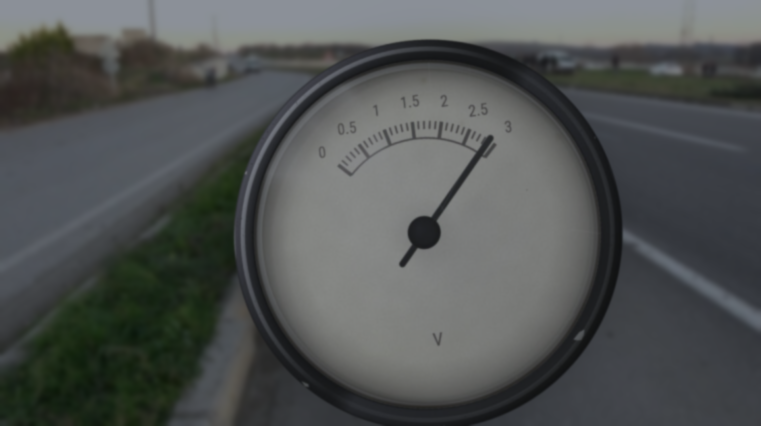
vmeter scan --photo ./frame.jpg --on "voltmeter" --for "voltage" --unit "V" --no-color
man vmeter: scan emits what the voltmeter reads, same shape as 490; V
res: 2.9; V
